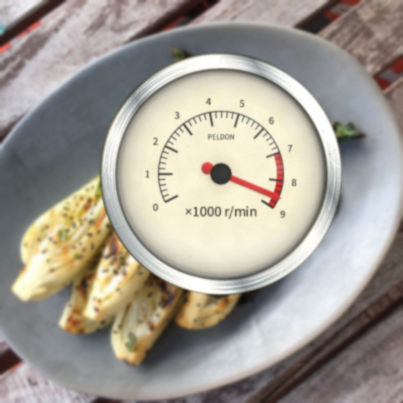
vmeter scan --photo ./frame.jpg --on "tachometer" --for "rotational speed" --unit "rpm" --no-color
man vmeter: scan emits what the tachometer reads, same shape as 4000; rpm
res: 8600; rpm
